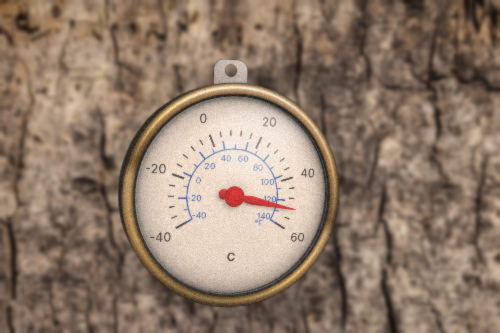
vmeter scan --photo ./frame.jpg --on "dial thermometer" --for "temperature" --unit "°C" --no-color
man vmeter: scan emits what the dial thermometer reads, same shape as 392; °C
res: 52; °C
